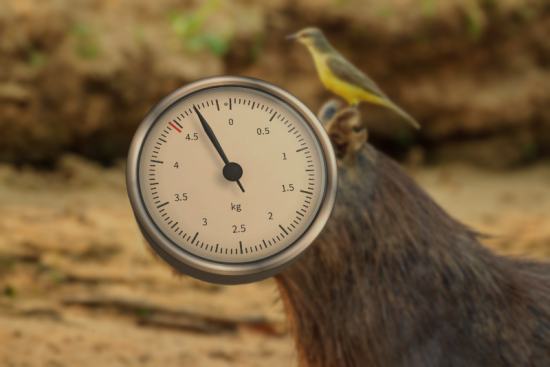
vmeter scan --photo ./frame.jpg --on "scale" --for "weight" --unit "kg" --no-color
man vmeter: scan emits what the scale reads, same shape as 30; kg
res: 4.75; kg
